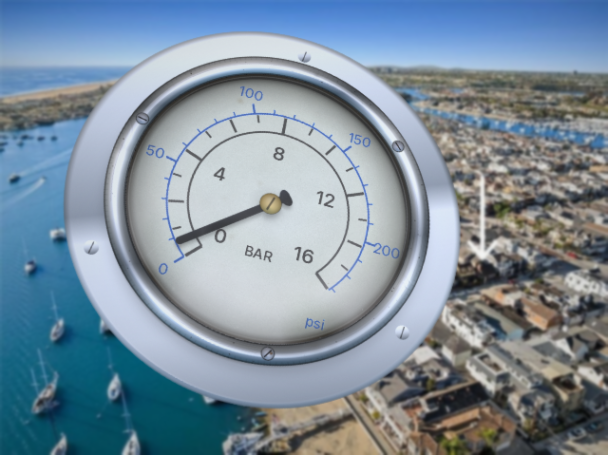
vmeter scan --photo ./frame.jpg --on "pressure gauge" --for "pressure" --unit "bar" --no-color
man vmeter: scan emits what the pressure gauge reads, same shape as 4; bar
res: 0.5; bar
